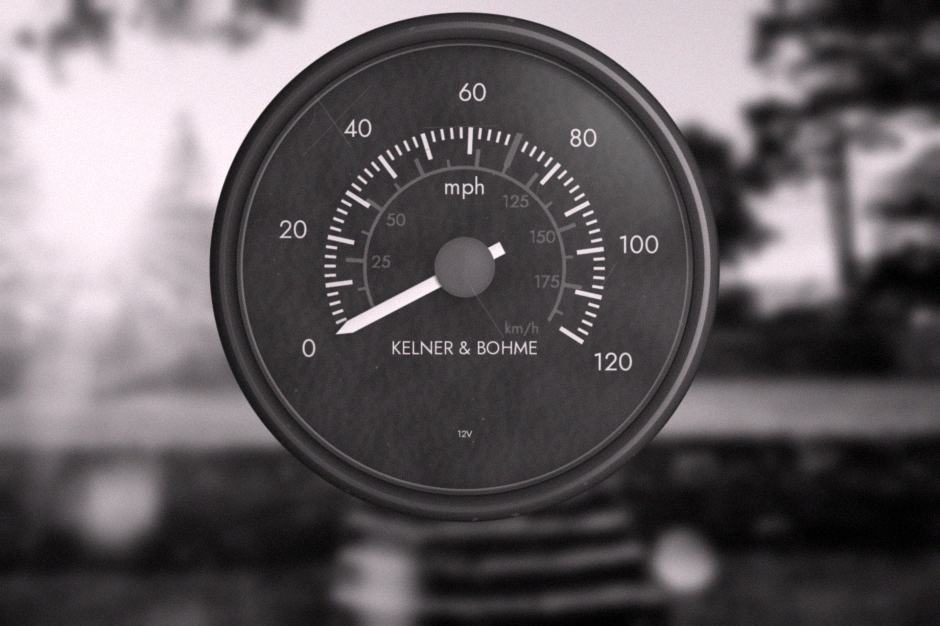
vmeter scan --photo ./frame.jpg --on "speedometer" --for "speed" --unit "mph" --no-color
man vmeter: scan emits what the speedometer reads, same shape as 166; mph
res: 0; mph
